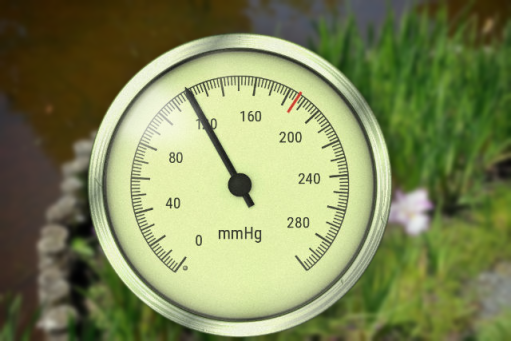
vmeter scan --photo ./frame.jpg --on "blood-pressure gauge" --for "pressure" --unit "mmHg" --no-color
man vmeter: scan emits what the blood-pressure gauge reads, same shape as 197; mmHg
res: 120; mmHg
